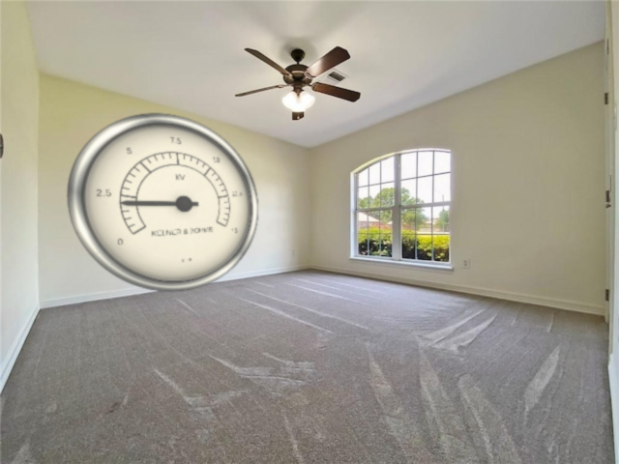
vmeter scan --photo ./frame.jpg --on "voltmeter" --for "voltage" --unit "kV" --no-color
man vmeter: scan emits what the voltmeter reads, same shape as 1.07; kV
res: 2; kV
